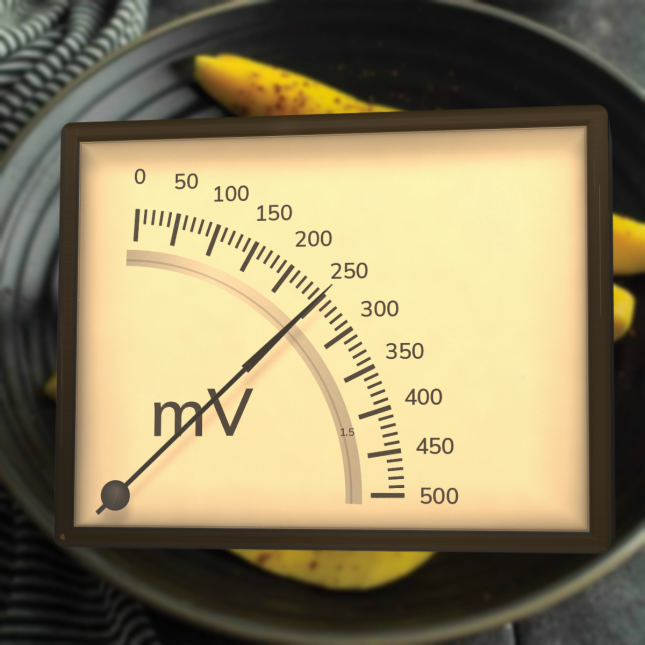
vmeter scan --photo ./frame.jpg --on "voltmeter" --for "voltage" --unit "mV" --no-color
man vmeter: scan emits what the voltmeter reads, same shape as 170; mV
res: 250; mV
